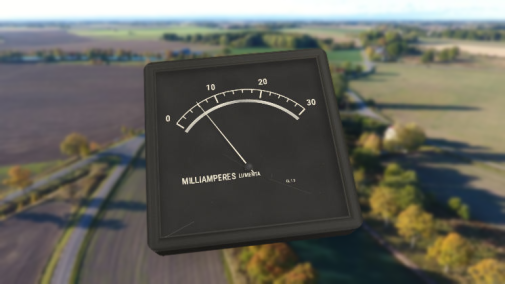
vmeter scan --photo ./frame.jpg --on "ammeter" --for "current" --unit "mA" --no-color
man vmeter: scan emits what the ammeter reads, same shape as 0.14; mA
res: 6; mA
